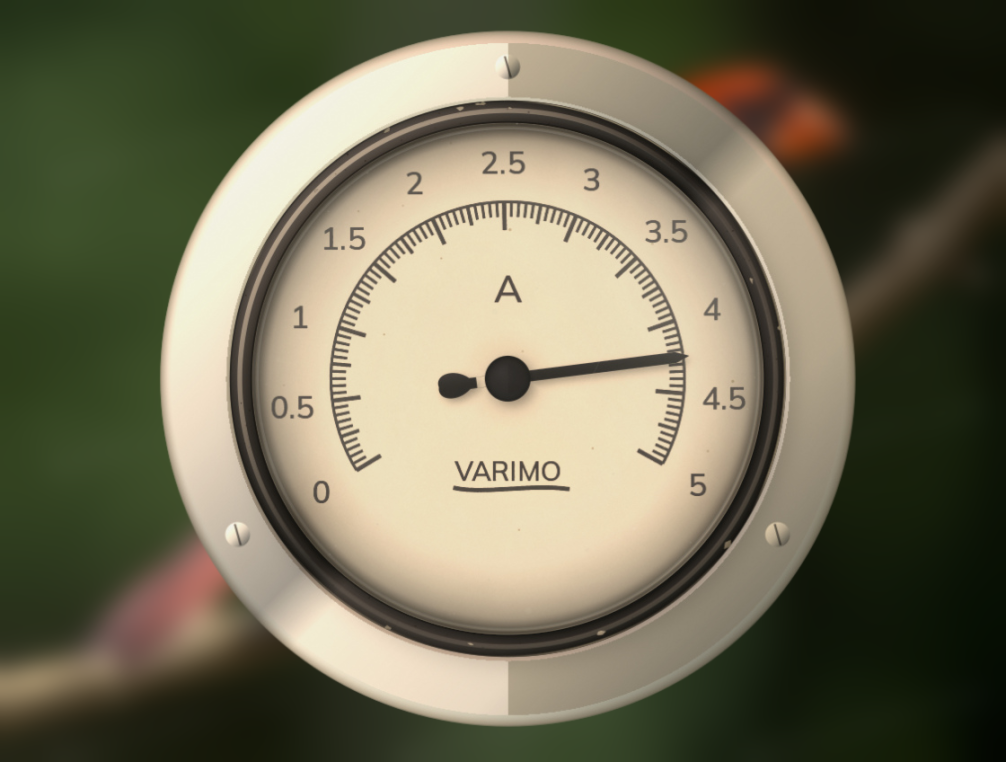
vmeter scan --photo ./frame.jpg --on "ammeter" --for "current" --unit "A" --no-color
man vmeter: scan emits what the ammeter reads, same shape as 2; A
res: 4.25; A
